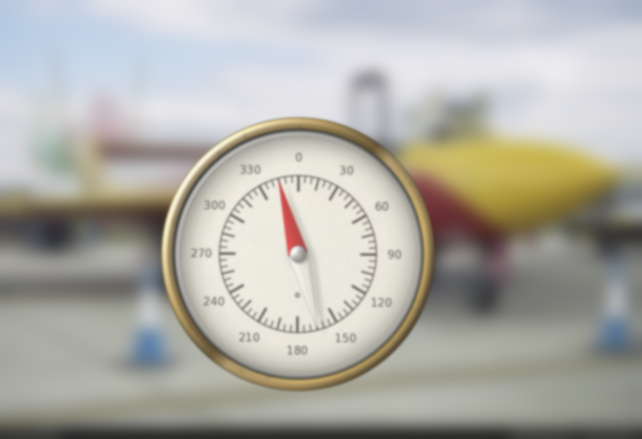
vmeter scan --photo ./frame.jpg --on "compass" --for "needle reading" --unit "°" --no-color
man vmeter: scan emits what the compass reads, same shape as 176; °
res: 345; °
